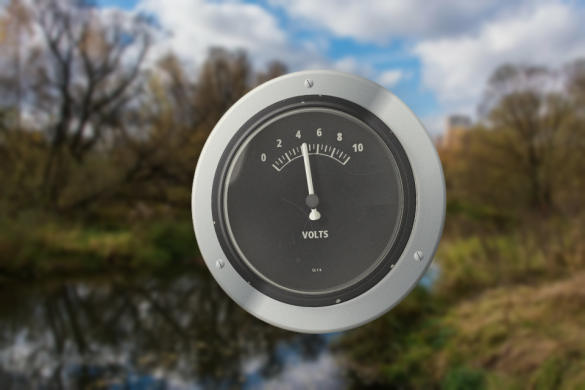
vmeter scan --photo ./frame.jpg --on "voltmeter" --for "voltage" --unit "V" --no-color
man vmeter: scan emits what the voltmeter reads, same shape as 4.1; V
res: 4.5; V
